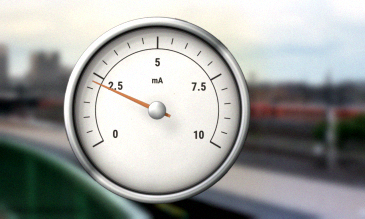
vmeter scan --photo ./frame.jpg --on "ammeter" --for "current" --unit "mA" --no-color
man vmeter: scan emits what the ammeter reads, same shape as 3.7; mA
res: 2.25; mA
